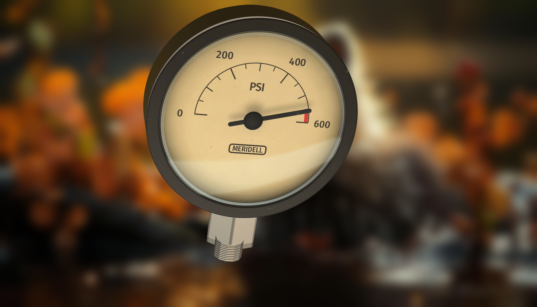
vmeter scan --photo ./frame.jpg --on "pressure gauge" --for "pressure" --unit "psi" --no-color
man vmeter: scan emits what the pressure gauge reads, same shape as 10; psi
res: 550; psi
